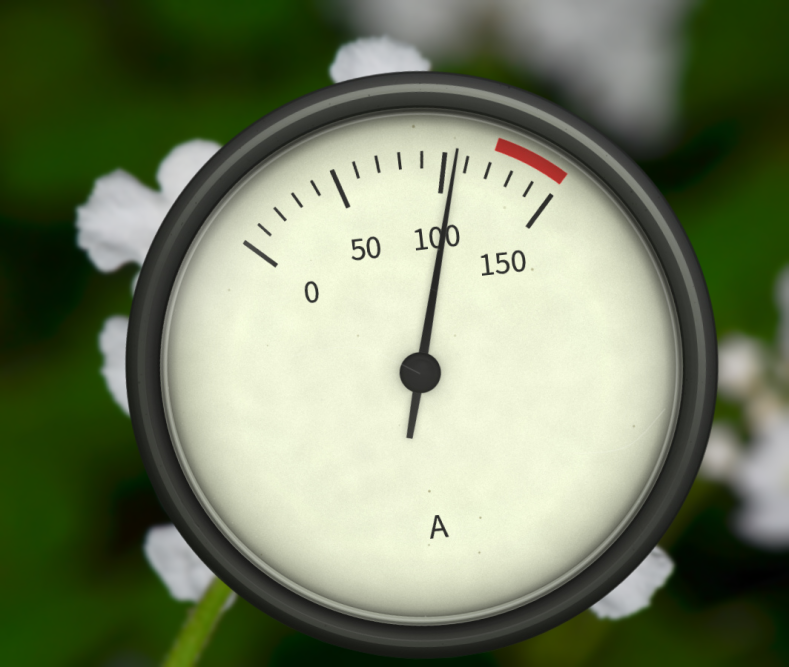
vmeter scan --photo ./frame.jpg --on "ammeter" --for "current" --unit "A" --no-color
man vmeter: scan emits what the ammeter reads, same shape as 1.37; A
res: 105; A
